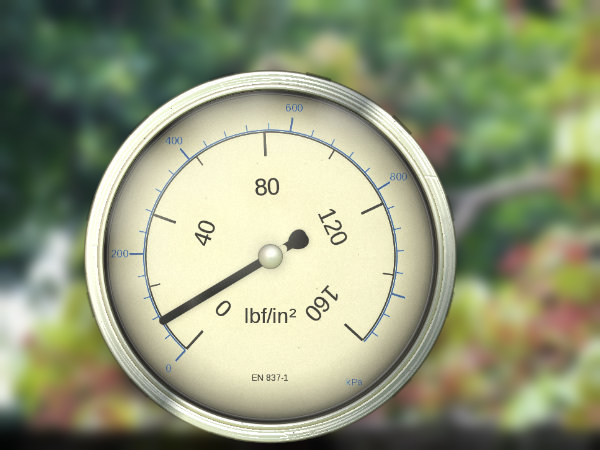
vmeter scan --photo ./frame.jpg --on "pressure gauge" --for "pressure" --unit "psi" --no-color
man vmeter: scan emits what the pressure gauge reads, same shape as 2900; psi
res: 10; psi
